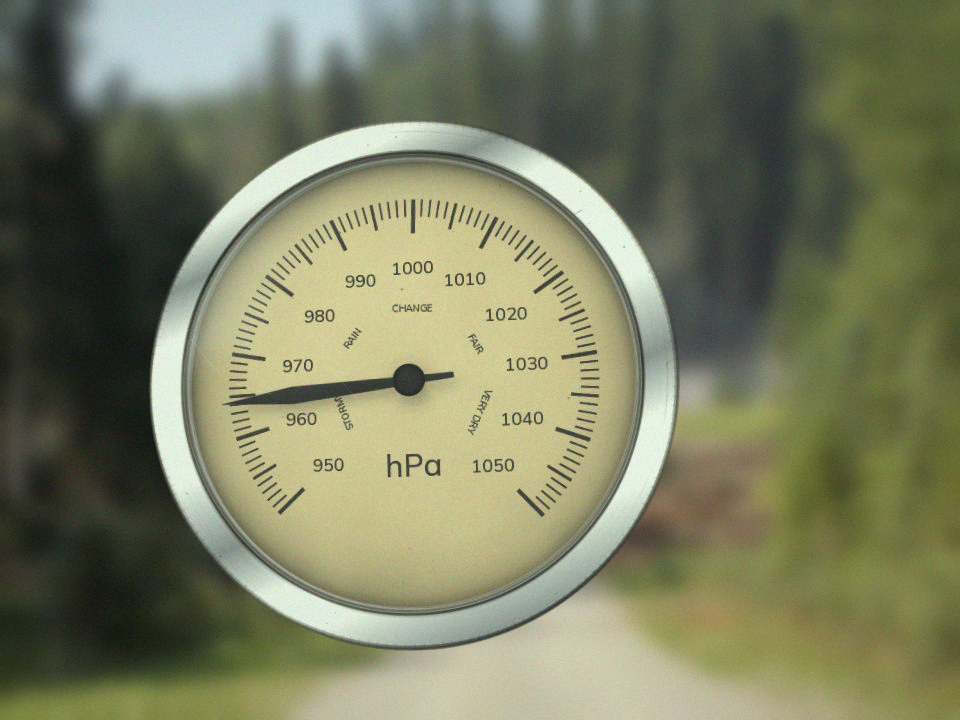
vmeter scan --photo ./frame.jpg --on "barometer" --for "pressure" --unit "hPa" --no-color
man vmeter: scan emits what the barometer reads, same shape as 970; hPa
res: 964; hPa
